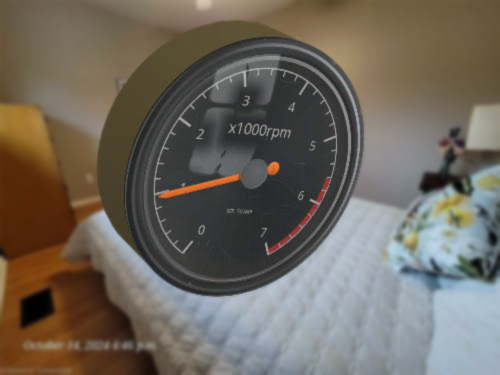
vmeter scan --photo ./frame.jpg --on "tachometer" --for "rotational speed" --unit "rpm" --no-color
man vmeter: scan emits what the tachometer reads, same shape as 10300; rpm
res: 1000; rpm
